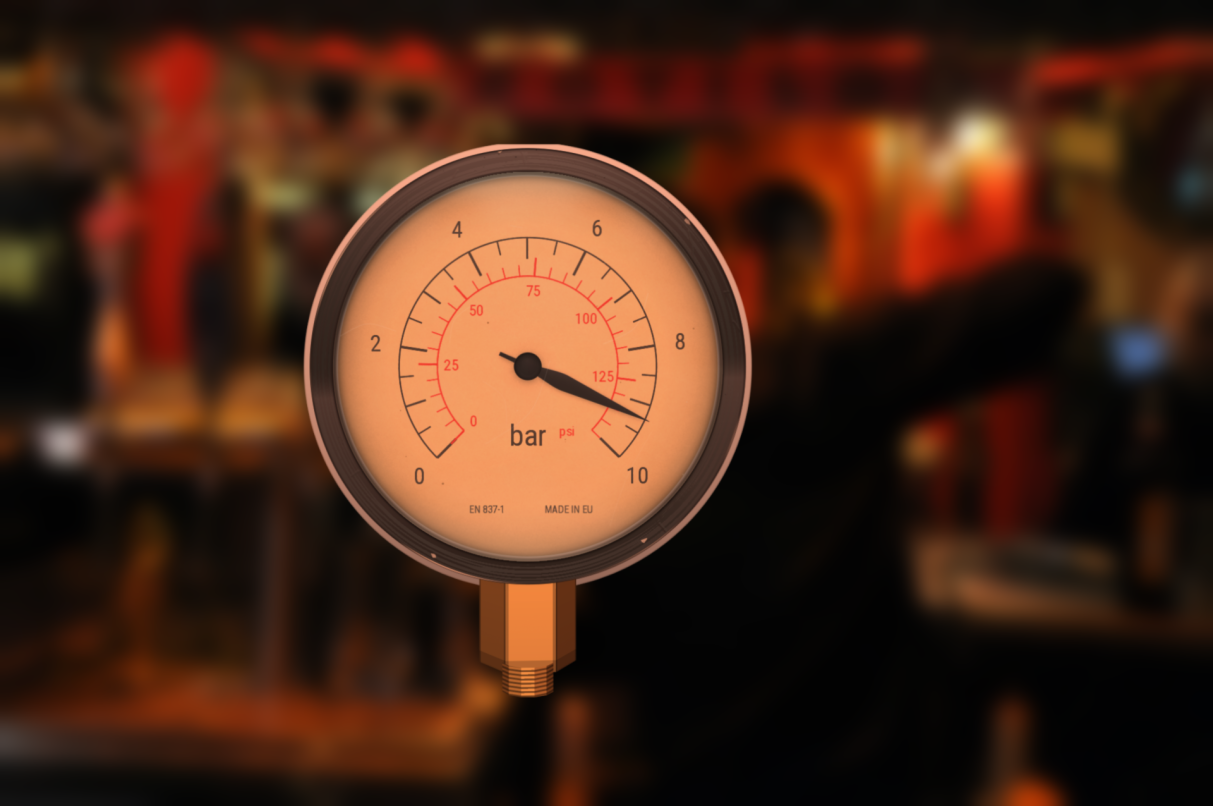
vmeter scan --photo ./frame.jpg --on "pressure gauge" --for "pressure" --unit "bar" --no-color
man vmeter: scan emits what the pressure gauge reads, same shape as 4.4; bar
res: 9.25; bar
